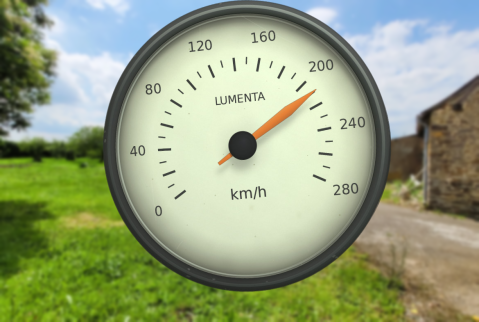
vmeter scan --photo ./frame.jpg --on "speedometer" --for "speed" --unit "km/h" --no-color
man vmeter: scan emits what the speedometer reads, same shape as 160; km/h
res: 210; km/h
